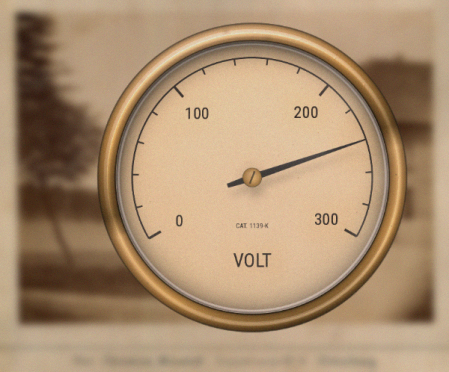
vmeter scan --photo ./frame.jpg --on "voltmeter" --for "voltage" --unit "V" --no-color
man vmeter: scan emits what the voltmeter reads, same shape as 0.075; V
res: 240; V
